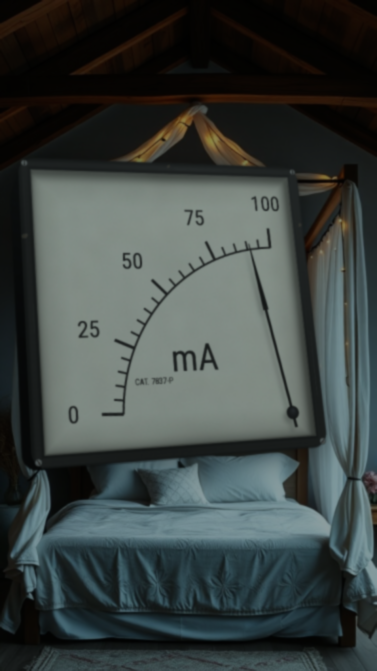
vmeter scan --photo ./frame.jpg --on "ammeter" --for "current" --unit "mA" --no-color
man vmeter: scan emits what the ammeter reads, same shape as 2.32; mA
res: 90; mA
